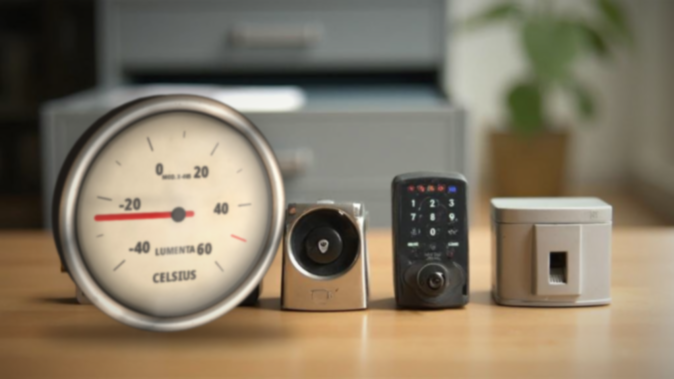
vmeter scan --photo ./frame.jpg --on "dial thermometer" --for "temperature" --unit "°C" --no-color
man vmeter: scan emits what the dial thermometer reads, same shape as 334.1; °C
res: -25; °C
